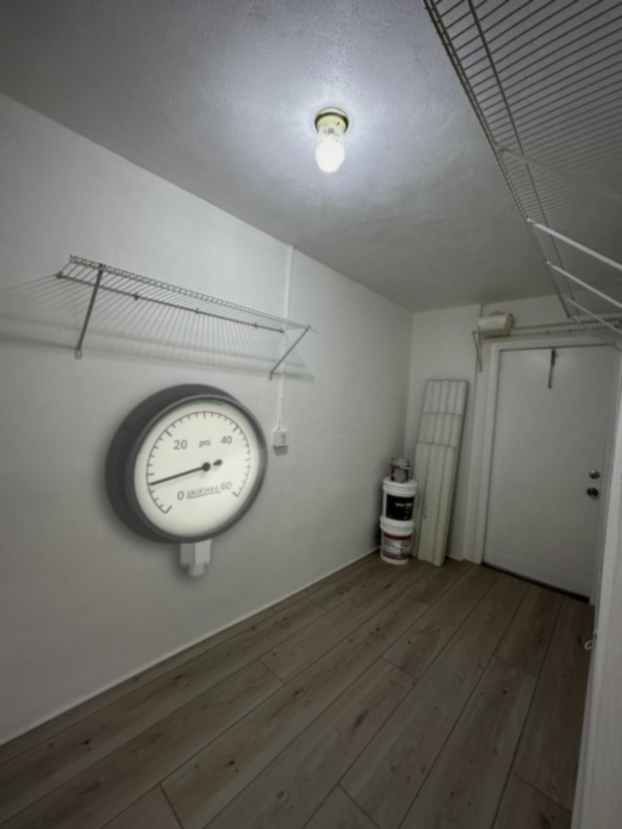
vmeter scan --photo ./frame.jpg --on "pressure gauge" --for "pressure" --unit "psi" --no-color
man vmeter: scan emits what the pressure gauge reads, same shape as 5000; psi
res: 8; psi
